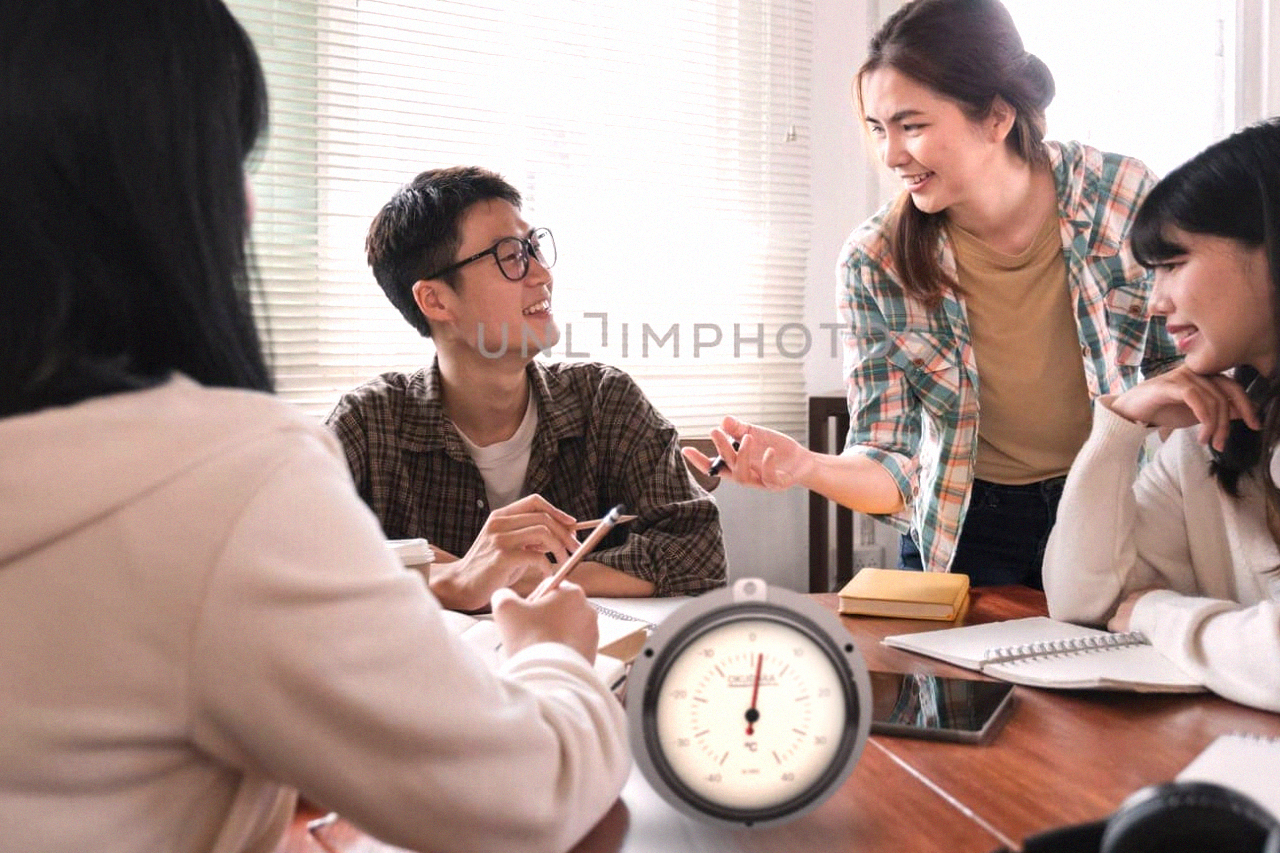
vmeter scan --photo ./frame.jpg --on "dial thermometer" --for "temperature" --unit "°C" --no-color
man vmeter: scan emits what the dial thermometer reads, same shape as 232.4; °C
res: 2; °C
